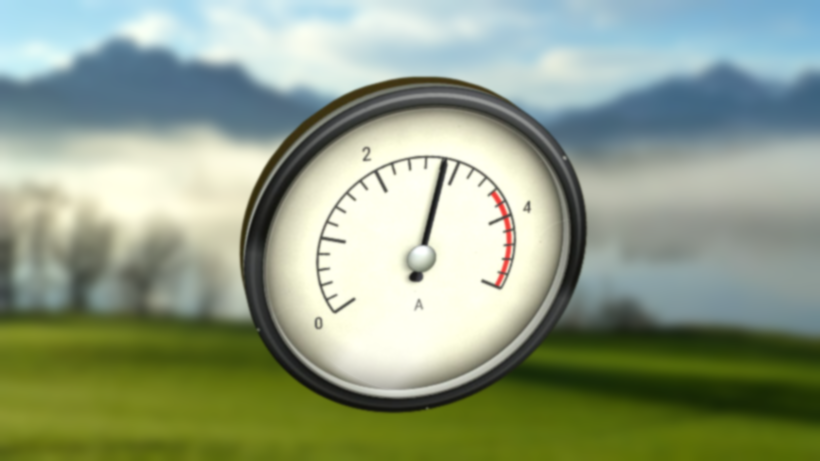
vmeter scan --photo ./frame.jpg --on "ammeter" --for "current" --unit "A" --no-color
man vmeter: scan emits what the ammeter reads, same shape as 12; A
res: 2.8; A
